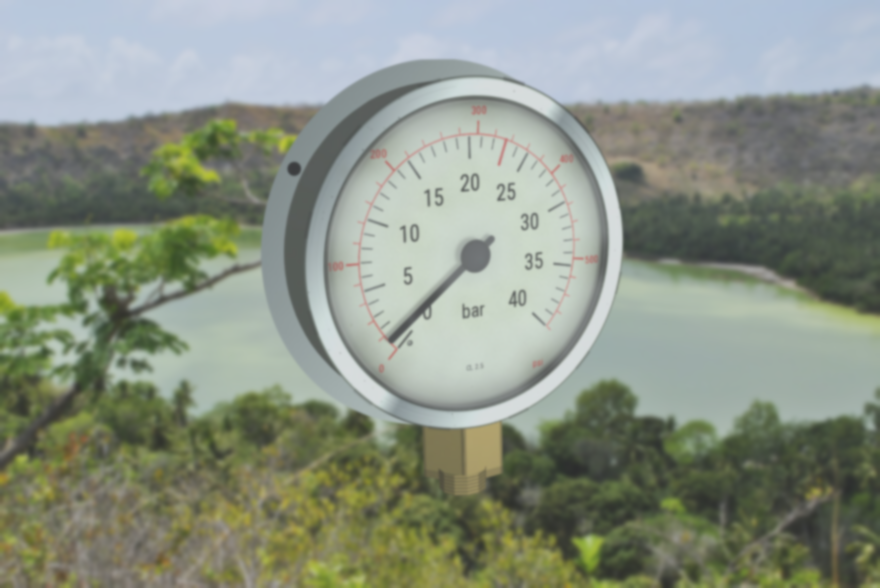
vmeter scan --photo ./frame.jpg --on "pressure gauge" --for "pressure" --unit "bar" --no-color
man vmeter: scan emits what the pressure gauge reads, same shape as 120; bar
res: 1; bar
